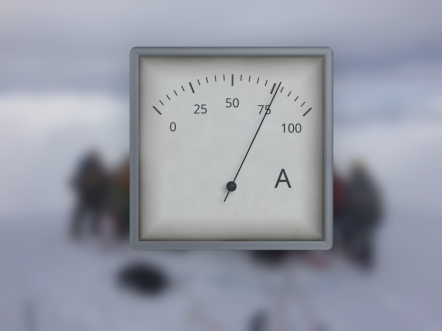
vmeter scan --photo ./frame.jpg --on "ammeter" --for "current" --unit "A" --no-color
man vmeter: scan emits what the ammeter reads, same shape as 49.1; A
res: 77.5; A
